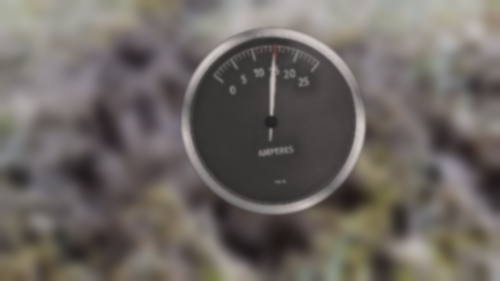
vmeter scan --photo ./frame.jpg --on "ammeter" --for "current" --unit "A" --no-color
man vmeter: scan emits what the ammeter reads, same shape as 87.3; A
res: 15; A
